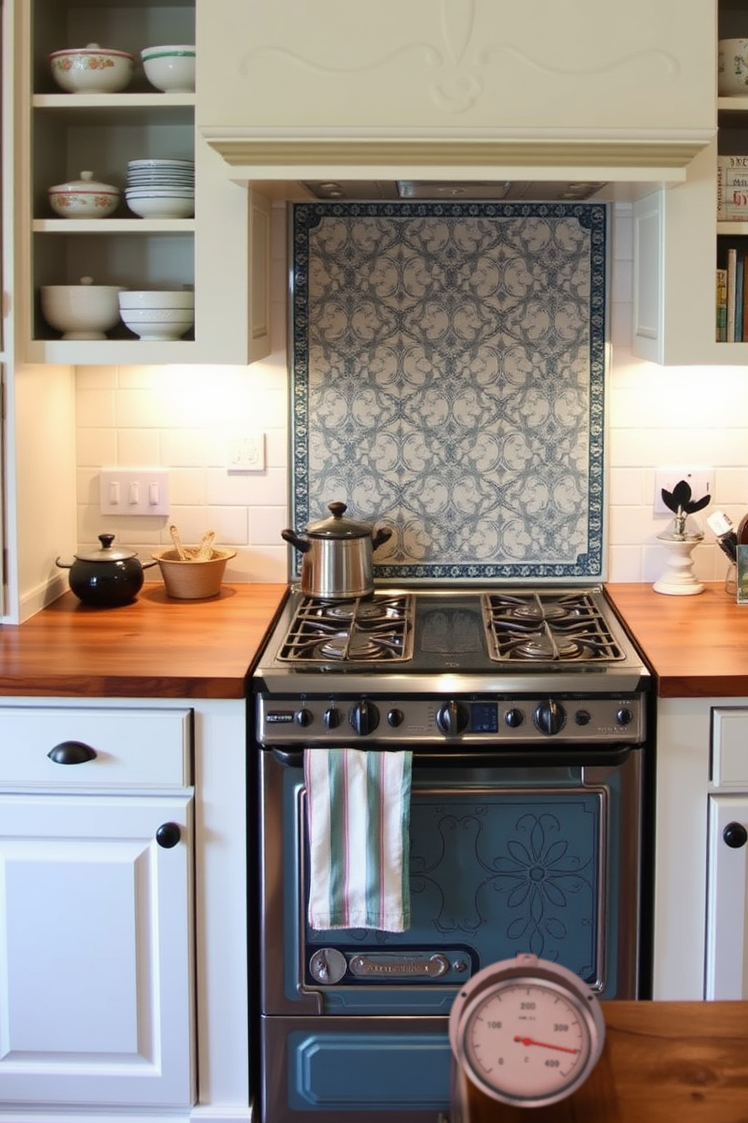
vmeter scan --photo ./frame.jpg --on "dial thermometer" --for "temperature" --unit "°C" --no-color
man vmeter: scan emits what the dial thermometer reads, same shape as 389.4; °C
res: 350; °C
